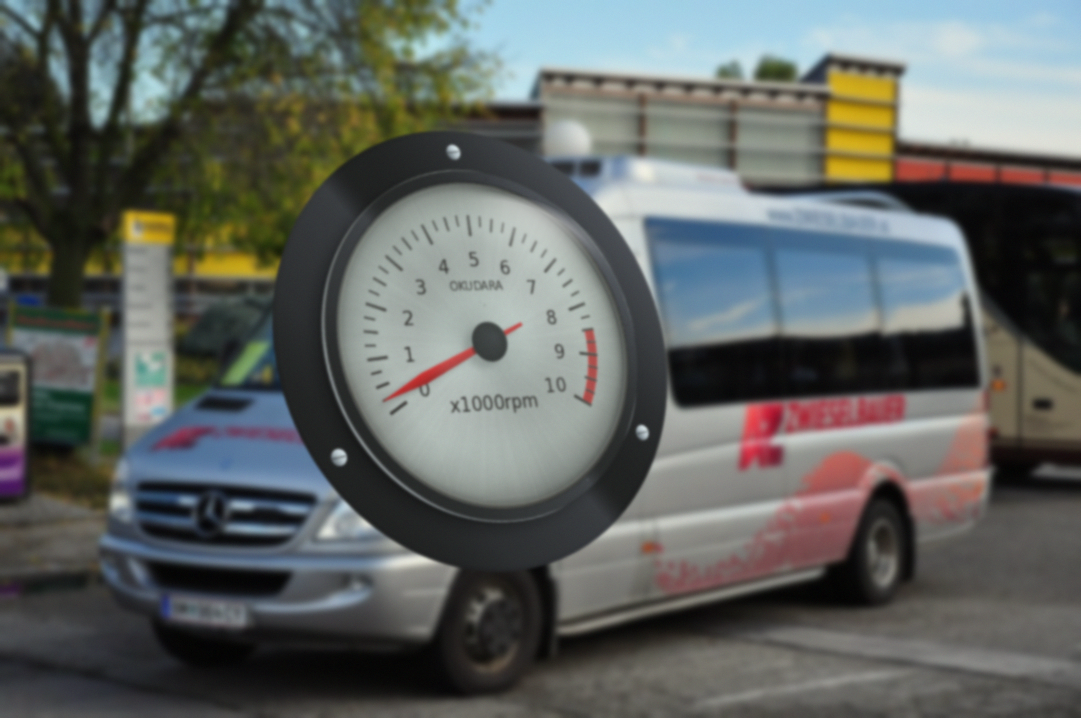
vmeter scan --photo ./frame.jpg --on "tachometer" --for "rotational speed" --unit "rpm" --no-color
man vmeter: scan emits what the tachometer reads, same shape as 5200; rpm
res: 250; rpm
